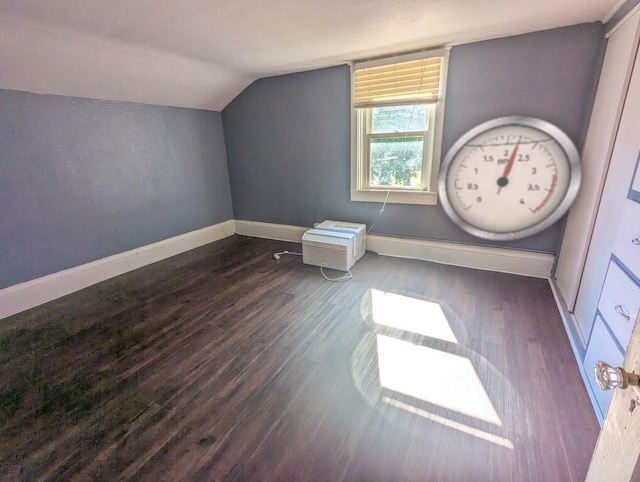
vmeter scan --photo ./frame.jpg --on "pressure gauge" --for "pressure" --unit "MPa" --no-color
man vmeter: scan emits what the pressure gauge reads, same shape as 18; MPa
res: 2.2; MPa
